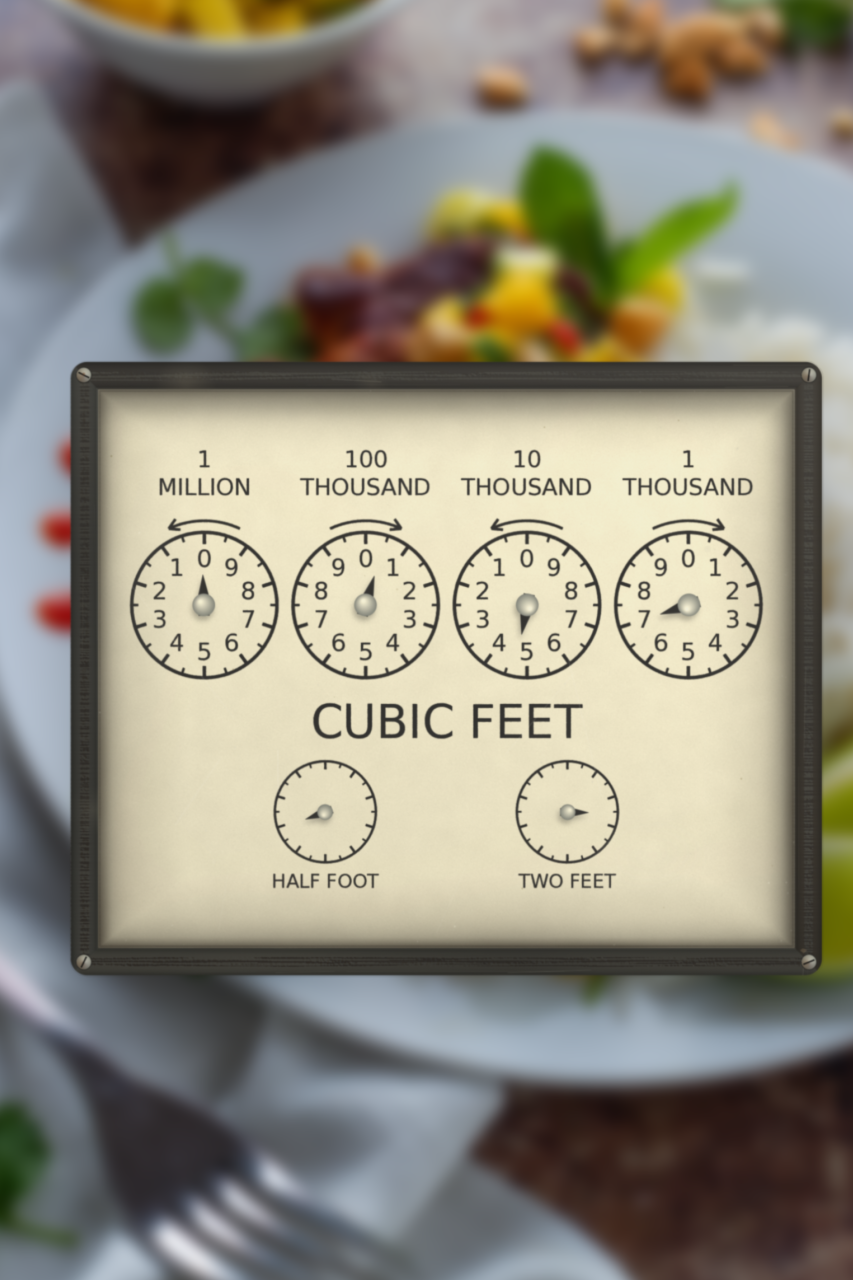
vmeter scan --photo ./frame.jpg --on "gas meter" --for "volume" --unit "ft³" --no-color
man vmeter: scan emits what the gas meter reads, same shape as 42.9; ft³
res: 4700; ft³
